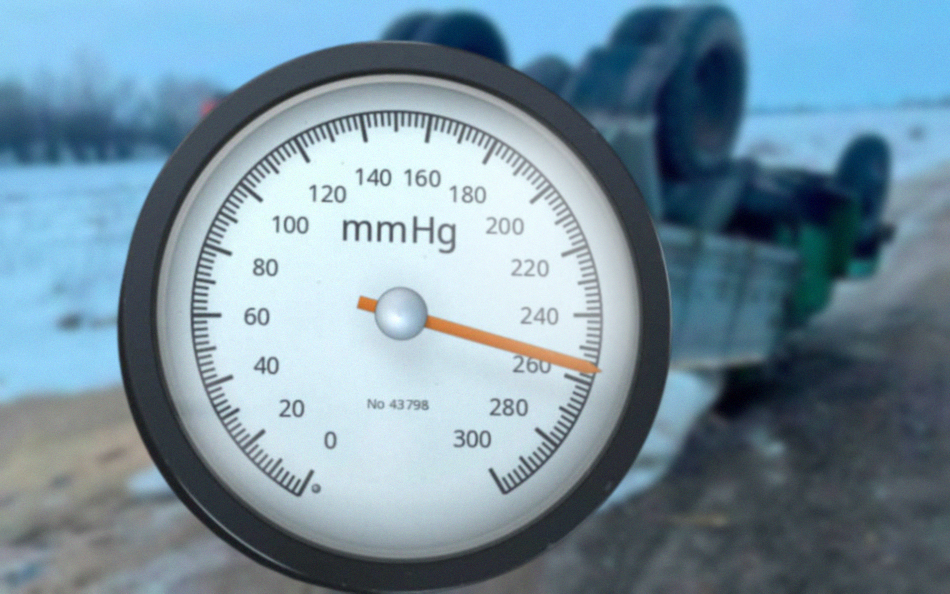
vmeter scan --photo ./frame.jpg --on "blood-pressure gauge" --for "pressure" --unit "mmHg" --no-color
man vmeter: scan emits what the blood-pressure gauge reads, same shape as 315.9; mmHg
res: 256; mmHg
